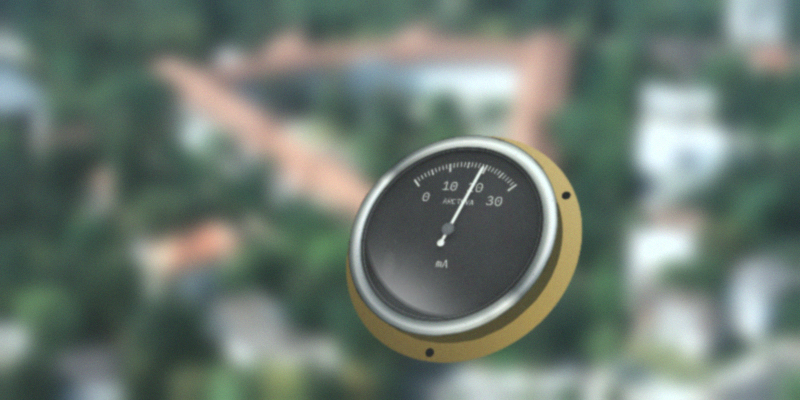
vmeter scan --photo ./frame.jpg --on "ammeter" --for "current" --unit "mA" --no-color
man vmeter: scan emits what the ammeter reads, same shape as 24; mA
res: 20; mA
